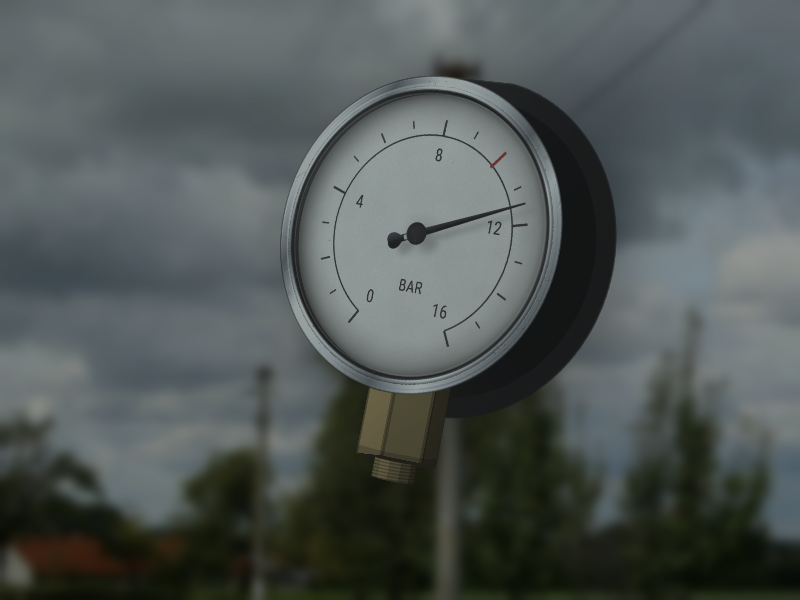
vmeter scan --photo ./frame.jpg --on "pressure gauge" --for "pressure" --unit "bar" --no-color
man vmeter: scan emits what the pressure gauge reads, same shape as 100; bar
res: 11.5; bar
